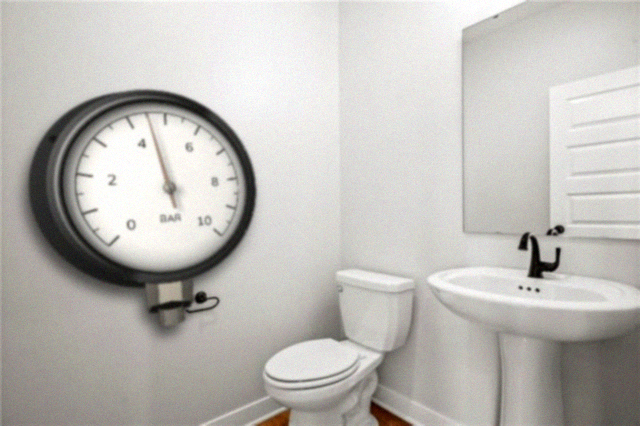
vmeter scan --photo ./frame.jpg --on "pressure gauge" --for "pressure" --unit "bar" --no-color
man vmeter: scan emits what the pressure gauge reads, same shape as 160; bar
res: 4.5; bar
